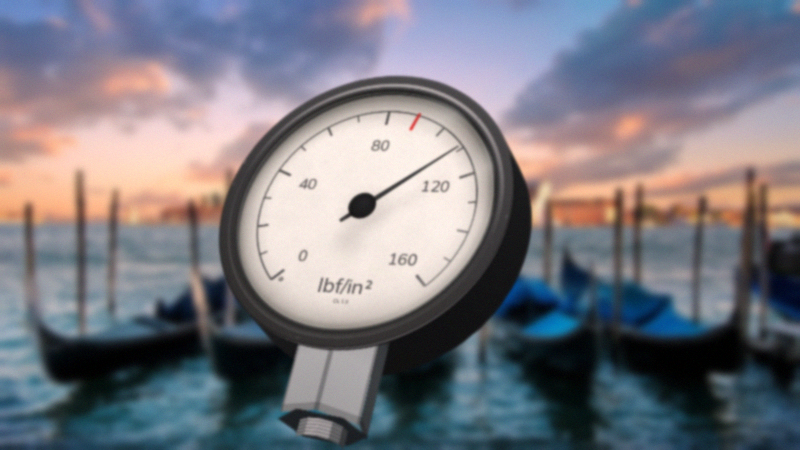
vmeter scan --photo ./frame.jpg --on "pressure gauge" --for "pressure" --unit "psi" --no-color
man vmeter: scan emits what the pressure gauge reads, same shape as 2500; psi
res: 110; psi
